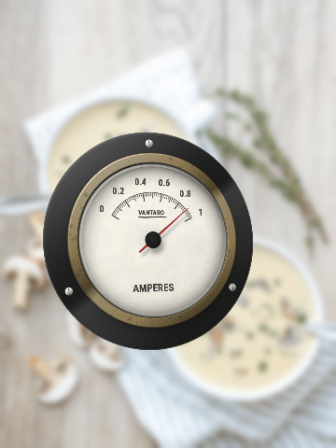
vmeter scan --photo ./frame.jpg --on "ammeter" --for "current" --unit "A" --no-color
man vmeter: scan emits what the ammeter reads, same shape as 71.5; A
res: 0.9; A
